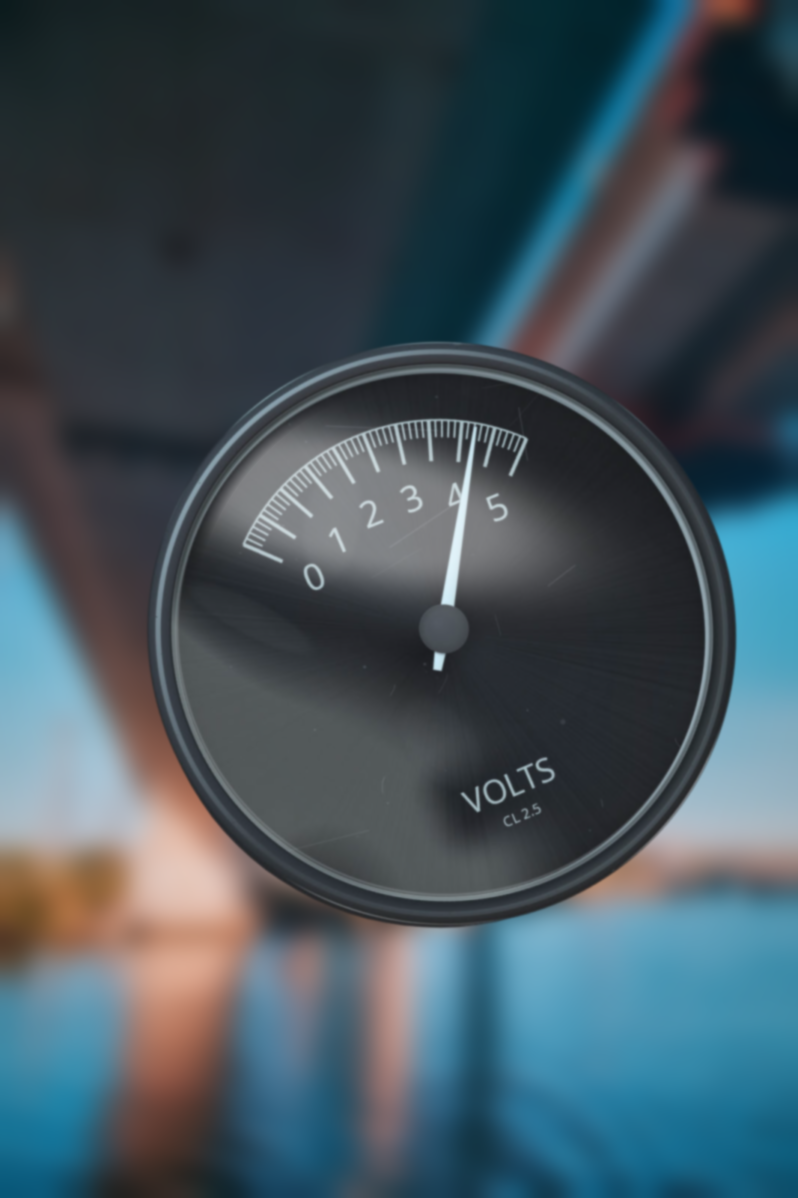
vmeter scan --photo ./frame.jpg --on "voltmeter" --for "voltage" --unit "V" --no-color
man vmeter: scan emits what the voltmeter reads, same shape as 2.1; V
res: 4.2; V
